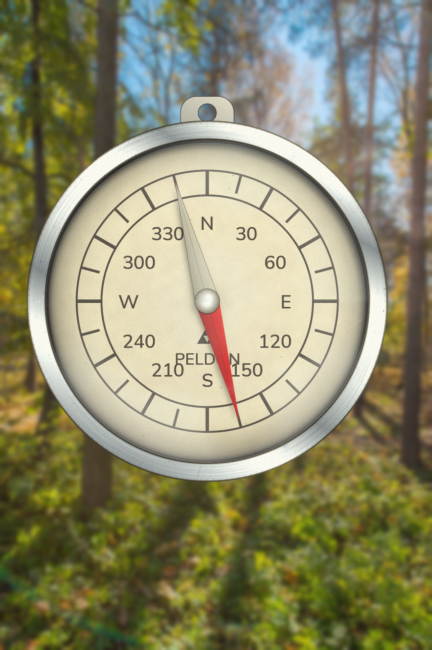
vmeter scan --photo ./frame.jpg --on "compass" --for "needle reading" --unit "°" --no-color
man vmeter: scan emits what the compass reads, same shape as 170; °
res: 165; °
